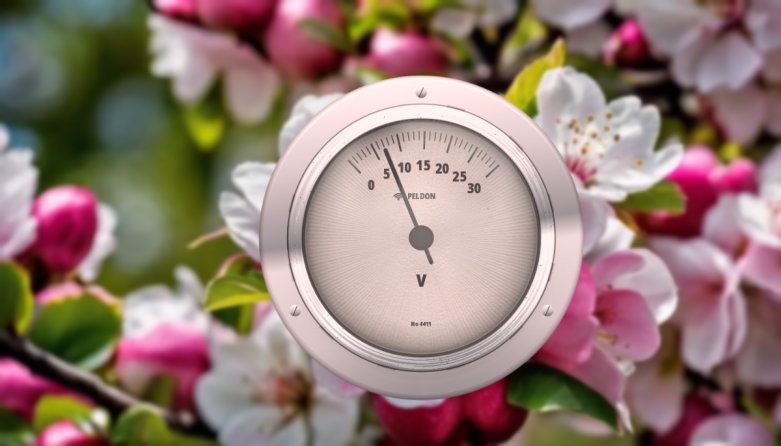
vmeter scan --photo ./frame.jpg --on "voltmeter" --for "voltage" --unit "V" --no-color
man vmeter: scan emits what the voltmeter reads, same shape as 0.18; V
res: 7; V
